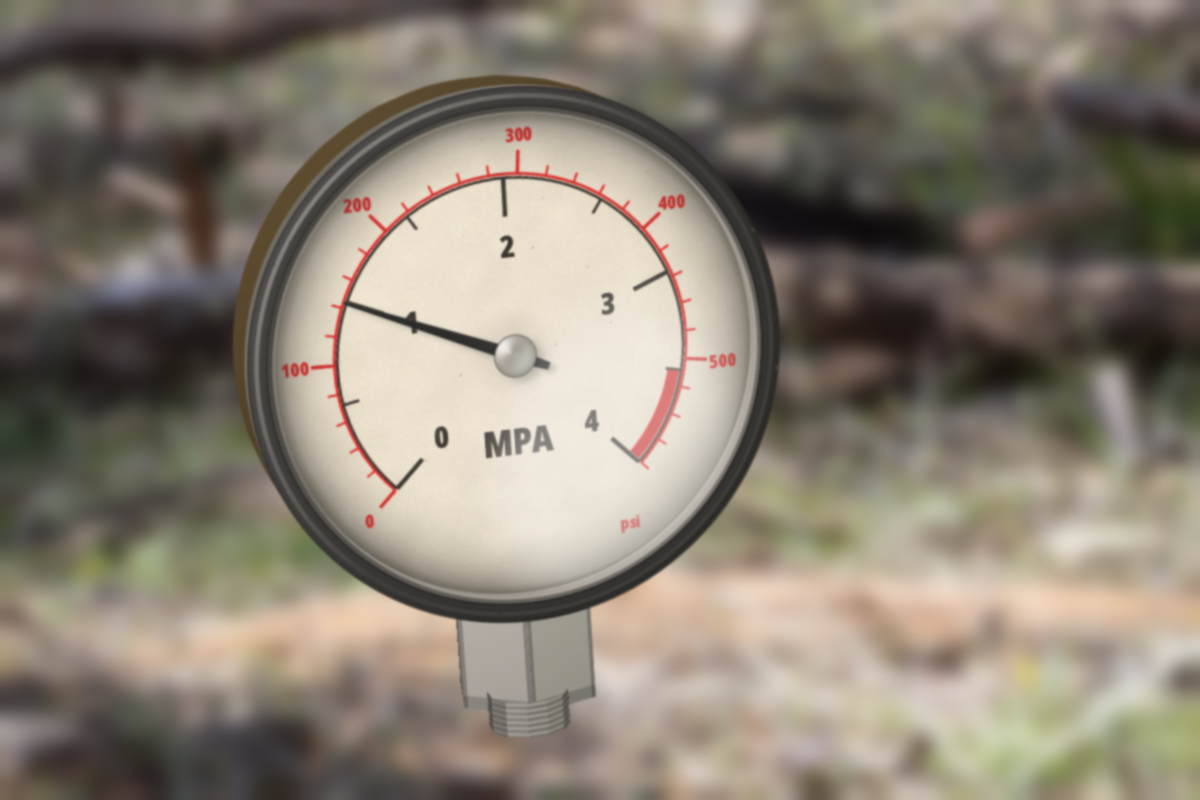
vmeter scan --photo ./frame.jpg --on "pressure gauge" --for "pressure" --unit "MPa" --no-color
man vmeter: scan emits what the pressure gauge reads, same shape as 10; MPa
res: 1; MPa
